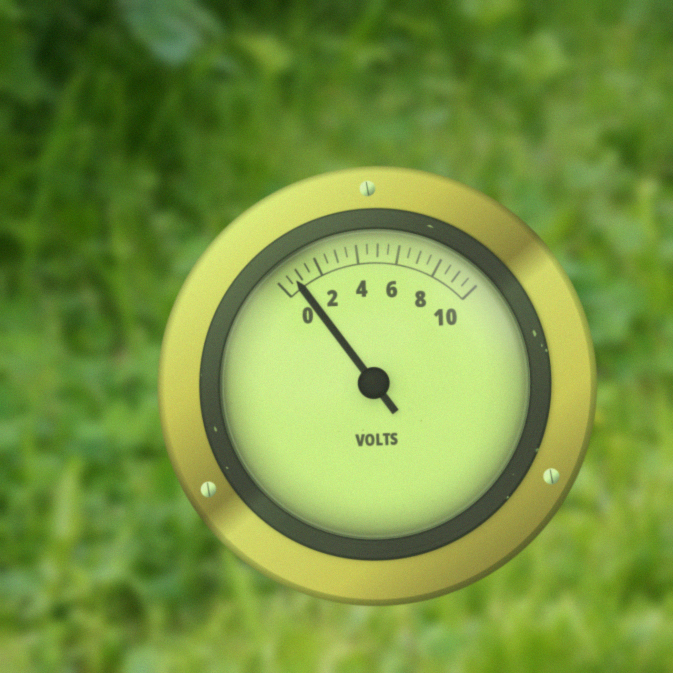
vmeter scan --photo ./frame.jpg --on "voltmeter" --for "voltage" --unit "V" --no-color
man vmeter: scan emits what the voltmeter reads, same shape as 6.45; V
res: 0.75; V
